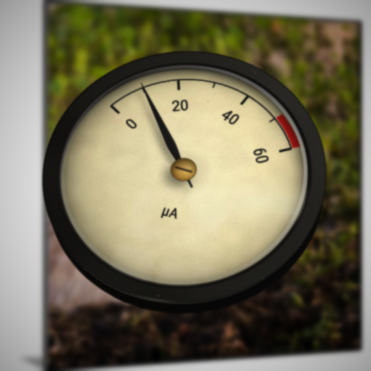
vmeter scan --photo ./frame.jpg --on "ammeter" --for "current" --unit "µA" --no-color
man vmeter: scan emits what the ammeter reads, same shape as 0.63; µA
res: 10; µA
